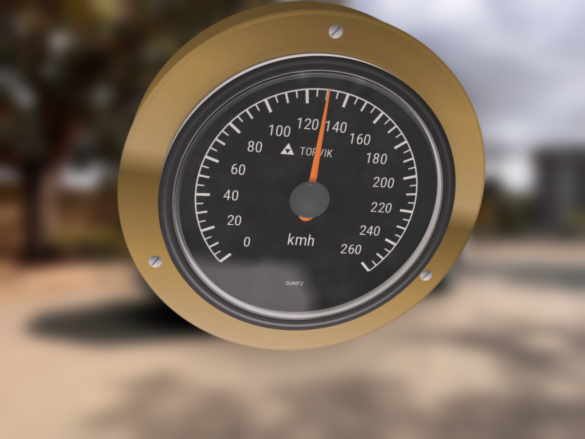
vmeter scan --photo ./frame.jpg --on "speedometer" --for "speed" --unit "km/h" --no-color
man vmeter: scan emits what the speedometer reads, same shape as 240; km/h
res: 130; km/h
